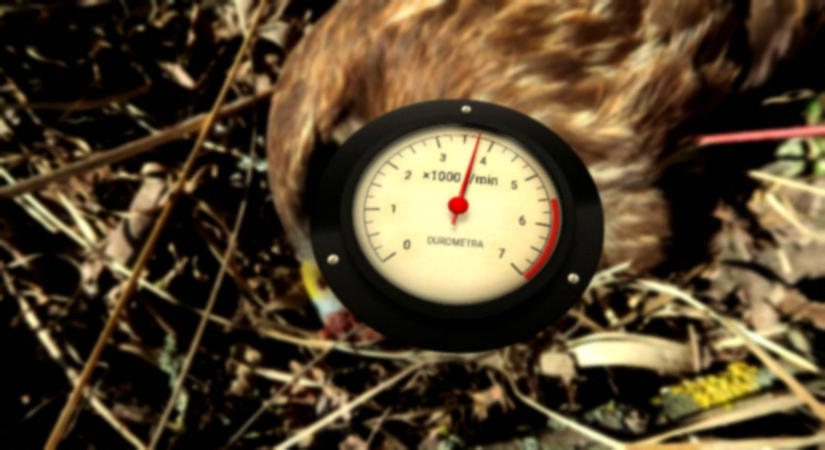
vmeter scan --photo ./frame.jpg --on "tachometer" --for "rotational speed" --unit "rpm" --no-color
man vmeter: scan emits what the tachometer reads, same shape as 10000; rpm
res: 3750; rpm
